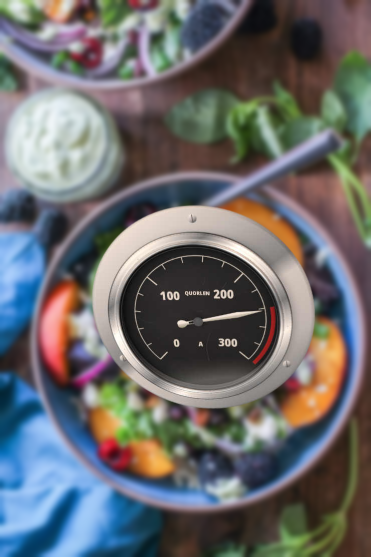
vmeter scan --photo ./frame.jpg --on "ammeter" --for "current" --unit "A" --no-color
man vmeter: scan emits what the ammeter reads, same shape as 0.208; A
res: 240; A
